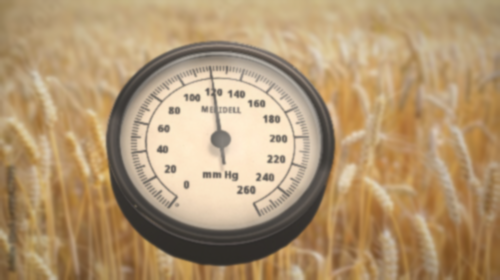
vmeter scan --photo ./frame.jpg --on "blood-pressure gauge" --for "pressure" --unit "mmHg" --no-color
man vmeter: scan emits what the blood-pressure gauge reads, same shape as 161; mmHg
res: 120; mmHg
